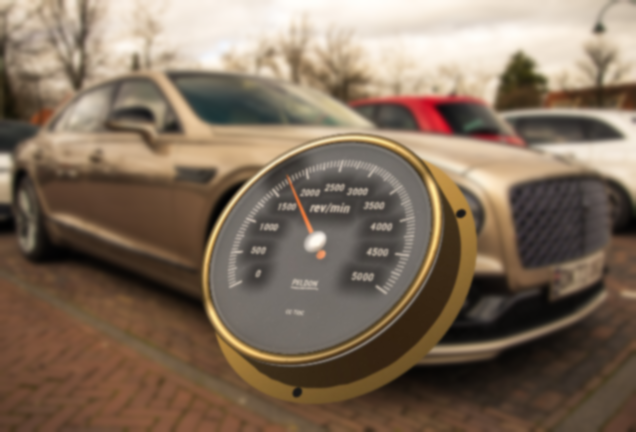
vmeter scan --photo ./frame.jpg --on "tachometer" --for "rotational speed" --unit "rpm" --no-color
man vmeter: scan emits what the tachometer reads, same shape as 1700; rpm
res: 1750; rpm
